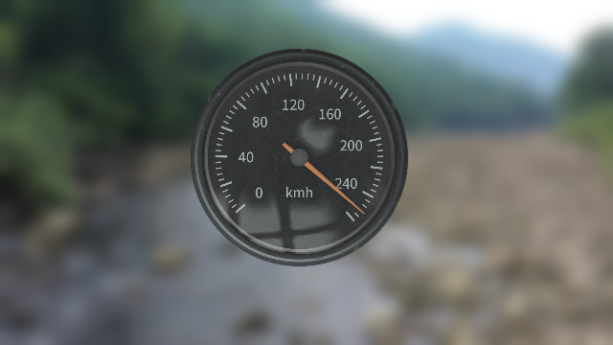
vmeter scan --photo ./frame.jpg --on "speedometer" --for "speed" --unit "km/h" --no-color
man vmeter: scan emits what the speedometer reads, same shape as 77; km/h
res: 252; km/h
